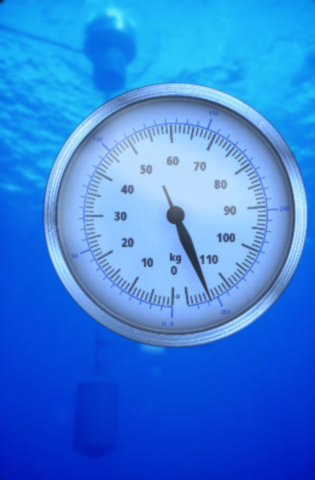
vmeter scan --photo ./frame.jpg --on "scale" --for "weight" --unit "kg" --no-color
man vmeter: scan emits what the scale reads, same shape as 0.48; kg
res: 115; kg
